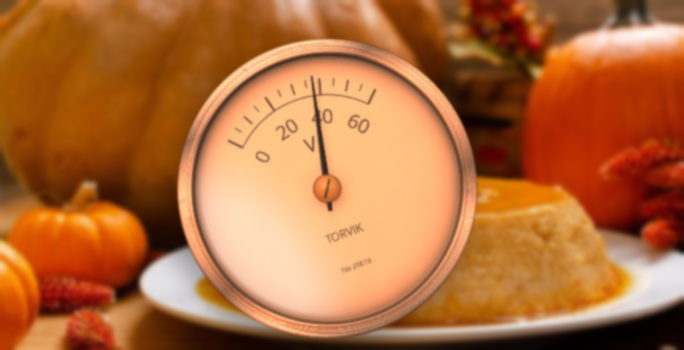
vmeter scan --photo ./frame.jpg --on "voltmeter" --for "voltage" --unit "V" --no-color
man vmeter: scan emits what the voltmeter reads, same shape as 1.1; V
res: 37.5; V
